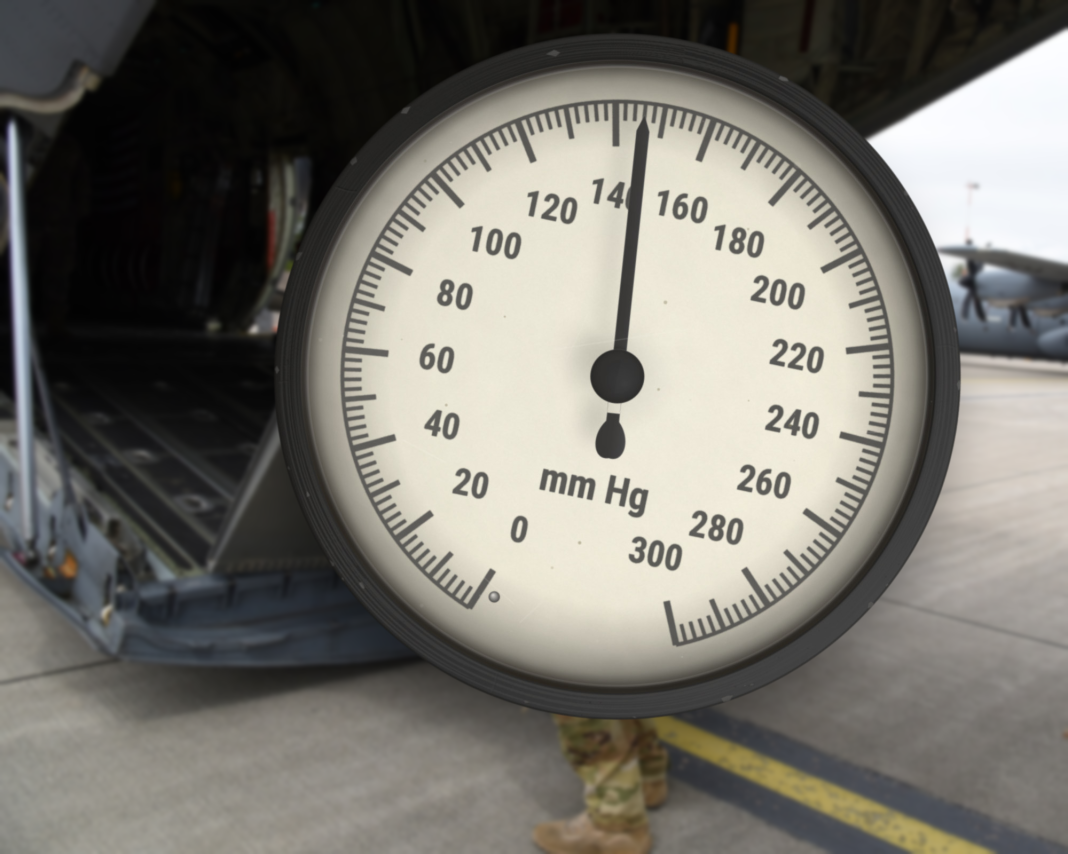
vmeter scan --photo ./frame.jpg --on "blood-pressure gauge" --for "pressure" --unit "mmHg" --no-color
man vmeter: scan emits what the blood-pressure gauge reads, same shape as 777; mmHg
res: 146; mmHg
